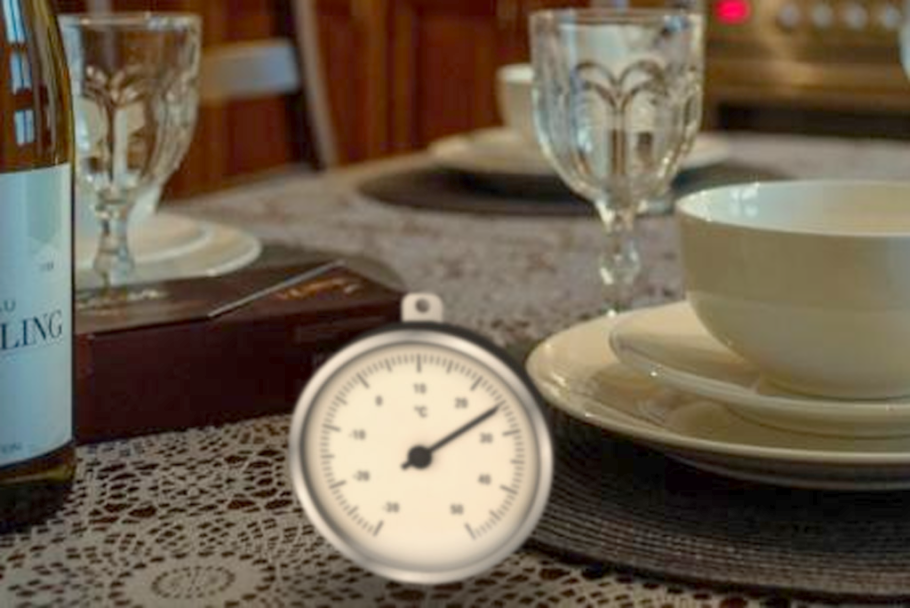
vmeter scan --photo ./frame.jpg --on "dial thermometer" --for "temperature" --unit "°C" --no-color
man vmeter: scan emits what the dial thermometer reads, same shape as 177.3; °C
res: 25; °C
